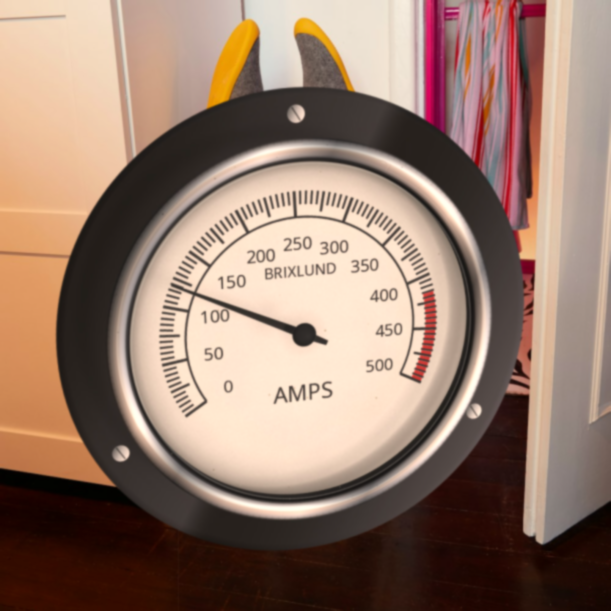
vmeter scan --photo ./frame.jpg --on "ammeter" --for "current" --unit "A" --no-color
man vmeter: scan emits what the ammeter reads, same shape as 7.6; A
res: 120; A
